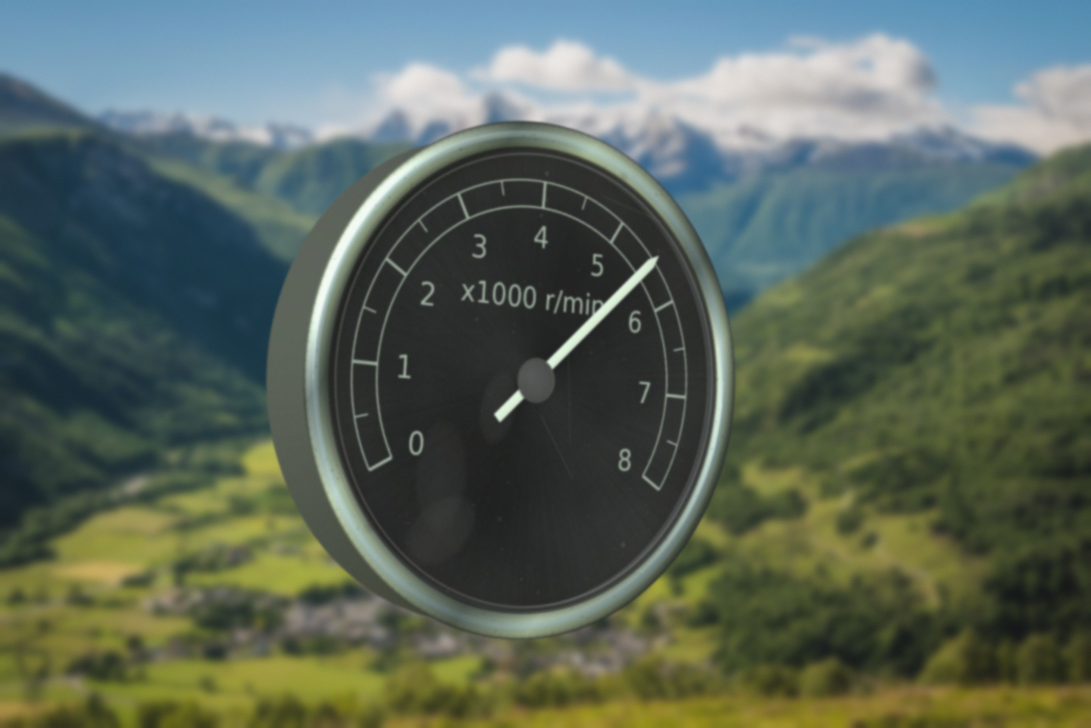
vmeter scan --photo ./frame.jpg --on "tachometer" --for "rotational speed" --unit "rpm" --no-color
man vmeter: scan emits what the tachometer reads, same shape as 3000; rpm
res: 5500; rpm
